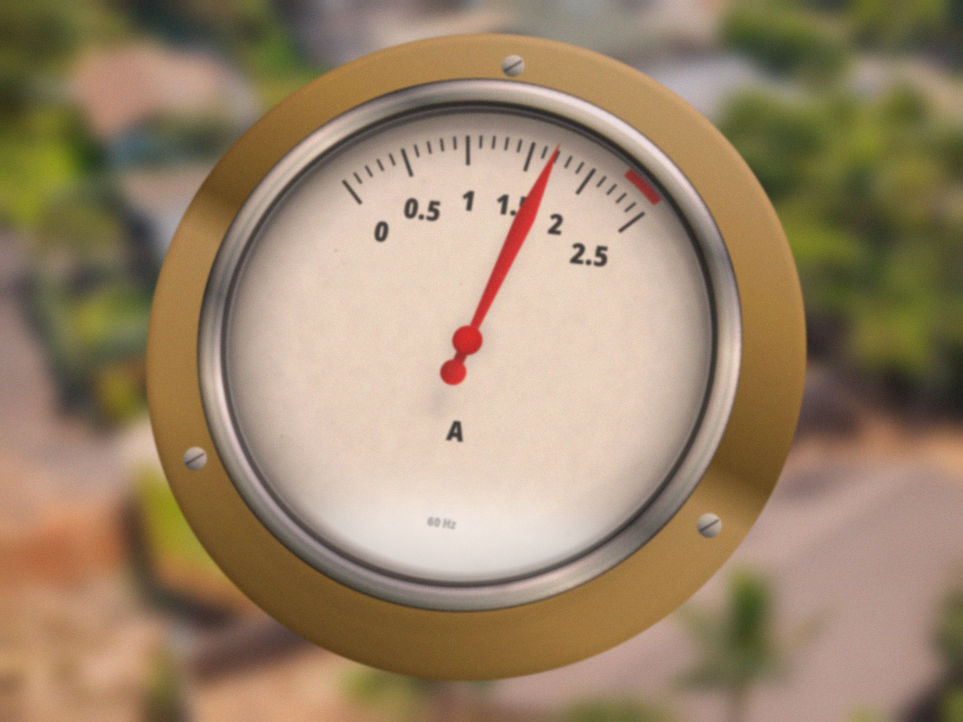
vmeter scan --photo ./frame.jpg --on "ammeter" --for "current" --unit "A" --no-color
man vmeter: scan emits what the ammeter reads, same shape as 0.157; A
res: 1.7; A
